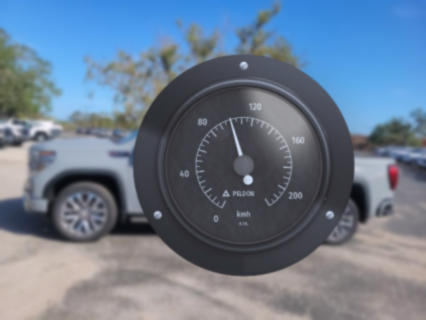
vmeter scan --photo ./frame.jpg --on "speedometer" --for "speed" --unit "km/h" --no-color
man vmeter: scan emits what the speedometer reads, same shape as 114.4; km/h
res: 100; km/h
